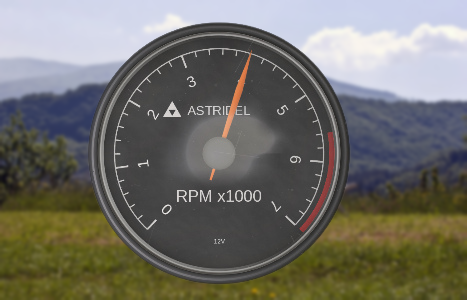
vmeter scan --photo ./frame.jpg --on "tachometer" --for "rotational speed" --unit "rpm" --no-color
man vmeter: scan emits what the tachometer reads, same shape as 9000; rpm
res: 4000; rpm
